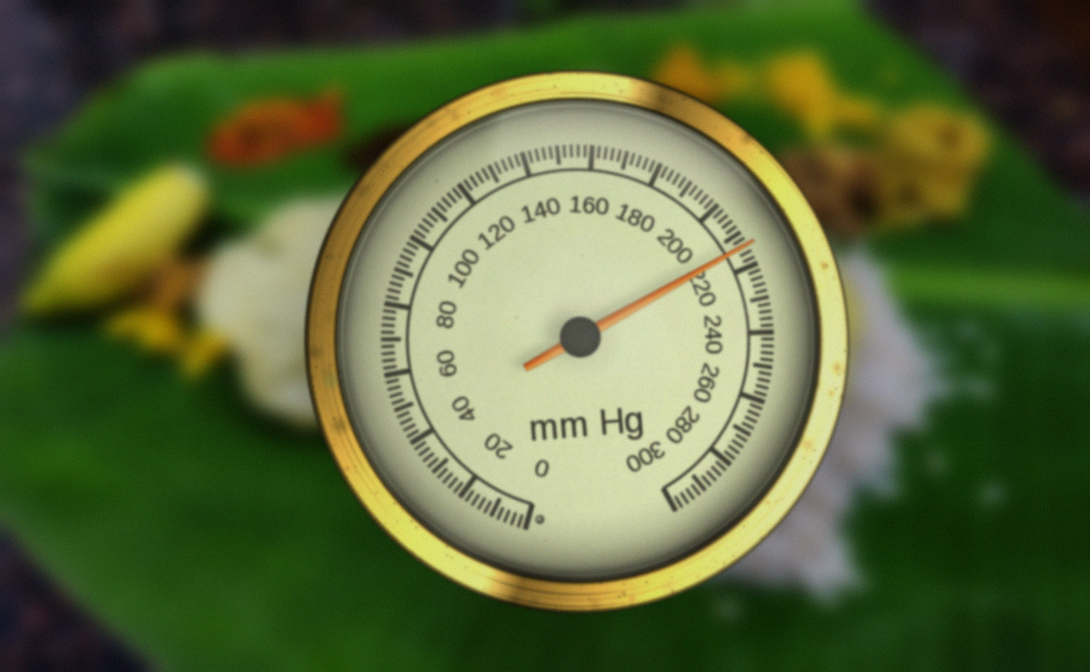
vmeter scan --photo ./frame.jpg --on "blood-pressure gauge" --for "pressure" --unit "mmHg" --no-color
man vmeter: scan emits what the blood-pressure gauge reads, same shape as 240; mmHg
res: 214; mmHg
